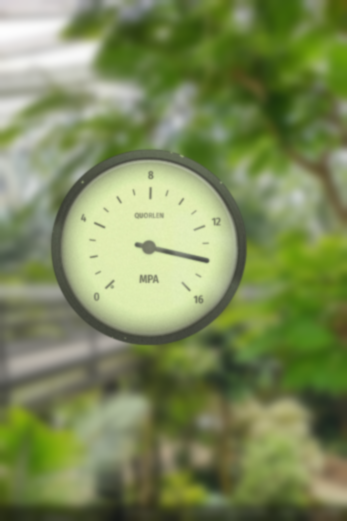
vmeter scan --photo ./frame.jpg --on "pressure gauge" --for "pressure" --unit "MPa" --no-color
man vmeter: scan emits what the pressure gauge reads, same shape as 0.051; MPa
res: 14; MPa
